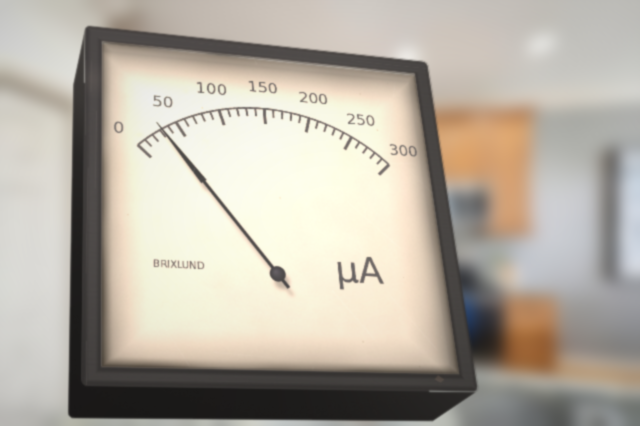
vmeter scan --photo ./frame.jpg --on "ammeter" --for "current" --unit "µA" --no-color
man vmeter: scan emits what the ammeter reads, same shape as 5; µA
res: 30; µA
